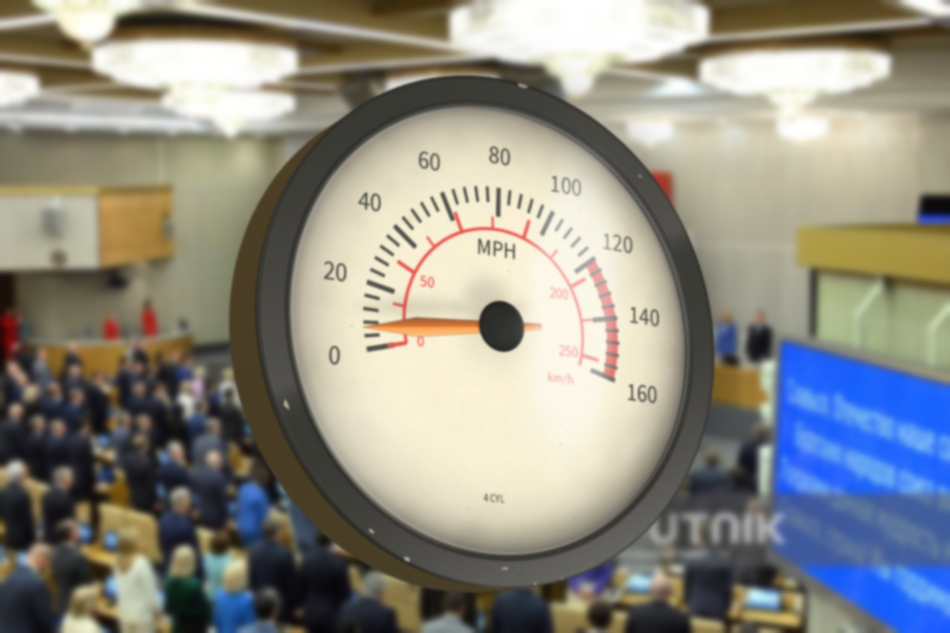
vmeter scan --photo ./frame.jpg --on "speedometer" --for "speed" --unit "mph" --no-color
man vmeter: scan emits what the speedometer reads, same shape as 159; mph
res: 6; mph
